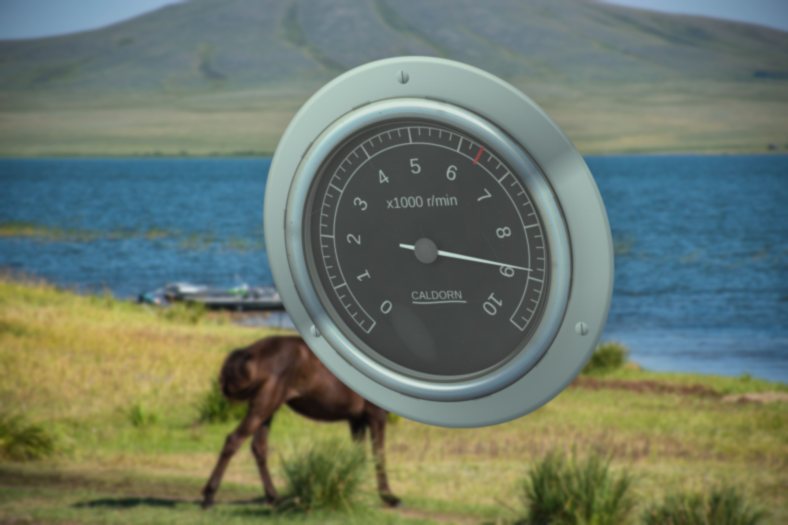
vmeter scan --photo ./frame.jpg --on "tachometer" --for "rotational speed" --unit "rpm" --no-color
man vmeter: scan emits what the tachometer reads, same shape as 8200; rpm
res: 8800; rpm
